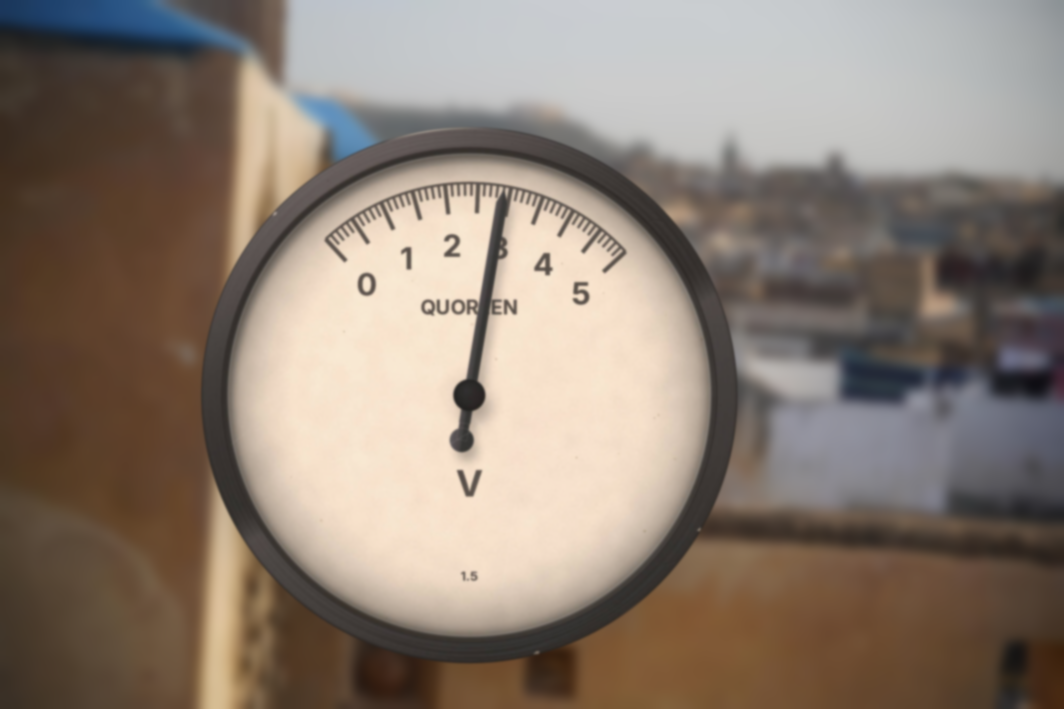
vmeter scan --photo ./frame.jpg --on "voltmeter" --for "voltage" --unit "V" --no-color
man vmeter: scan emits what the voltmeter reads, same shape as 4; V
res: 2.9; V
